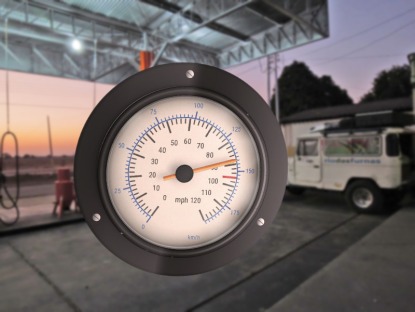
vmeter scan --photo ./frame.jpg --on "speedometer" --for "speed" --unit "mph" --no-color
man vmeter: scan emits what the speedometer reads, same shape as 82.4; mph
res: 88; mph
